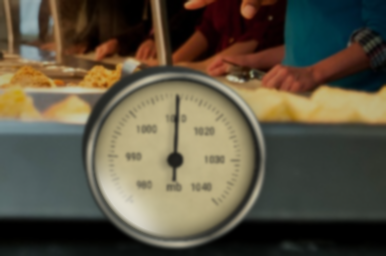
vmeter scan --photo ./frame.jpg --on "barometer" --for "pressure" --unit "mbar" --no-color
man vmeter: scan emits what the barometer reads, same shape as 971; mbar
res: 1010; mbar
